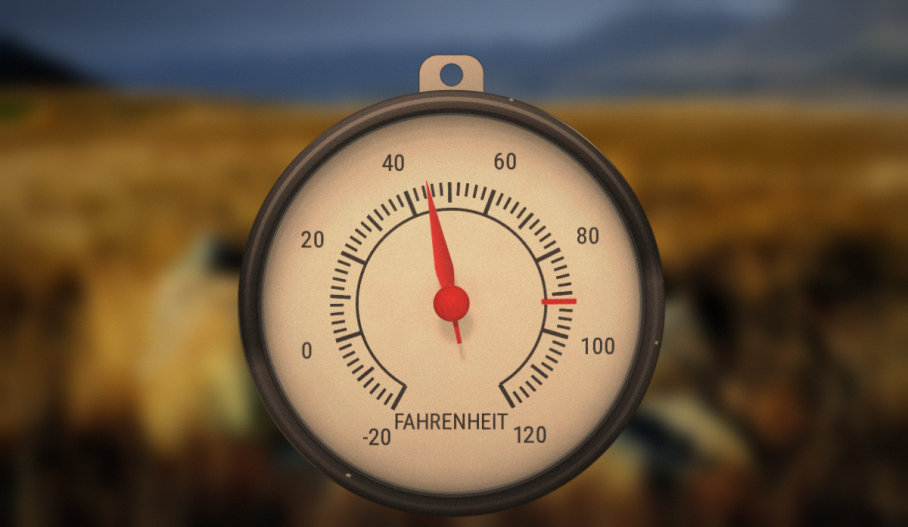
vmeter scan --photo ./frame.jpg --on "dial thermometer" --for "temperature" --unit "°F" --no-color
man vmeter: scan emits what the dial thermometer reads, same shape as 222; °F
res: 45; °F
